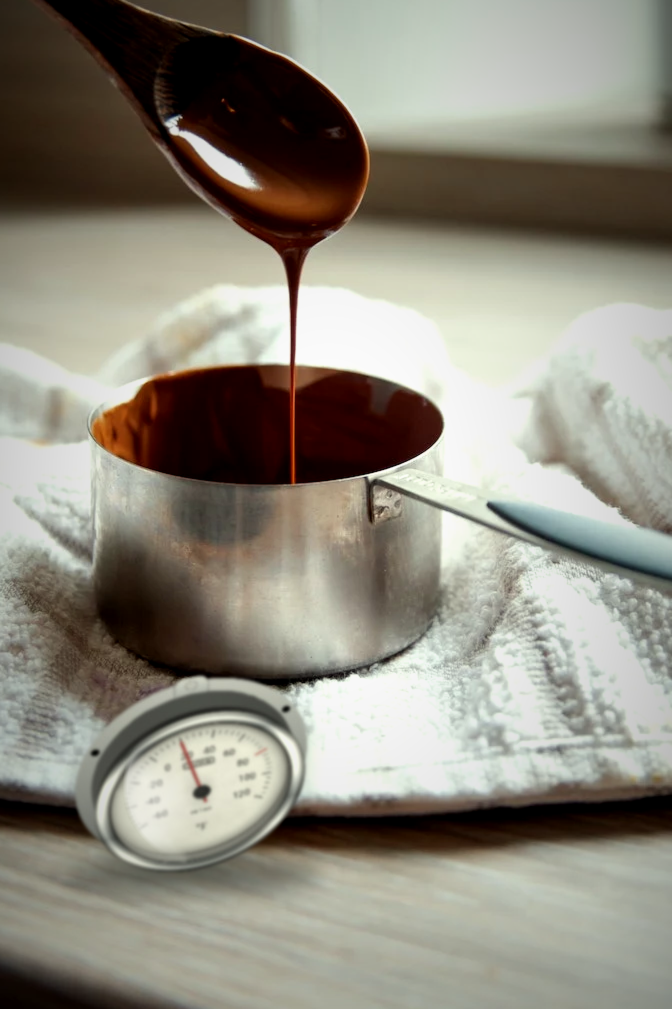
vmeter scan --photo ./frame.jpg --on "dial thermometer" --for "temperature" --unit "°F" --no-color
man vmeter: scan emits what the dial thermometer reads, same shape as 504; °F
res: 20; °F
